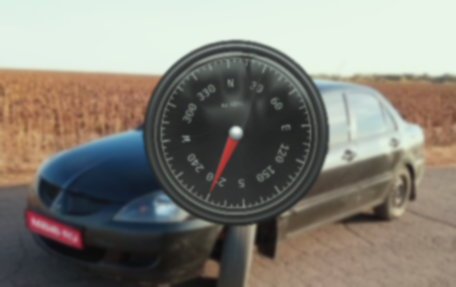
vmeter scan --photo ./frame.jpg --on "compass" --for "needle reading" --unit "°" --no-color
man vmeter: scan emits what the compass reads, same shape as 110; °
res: 210; °
